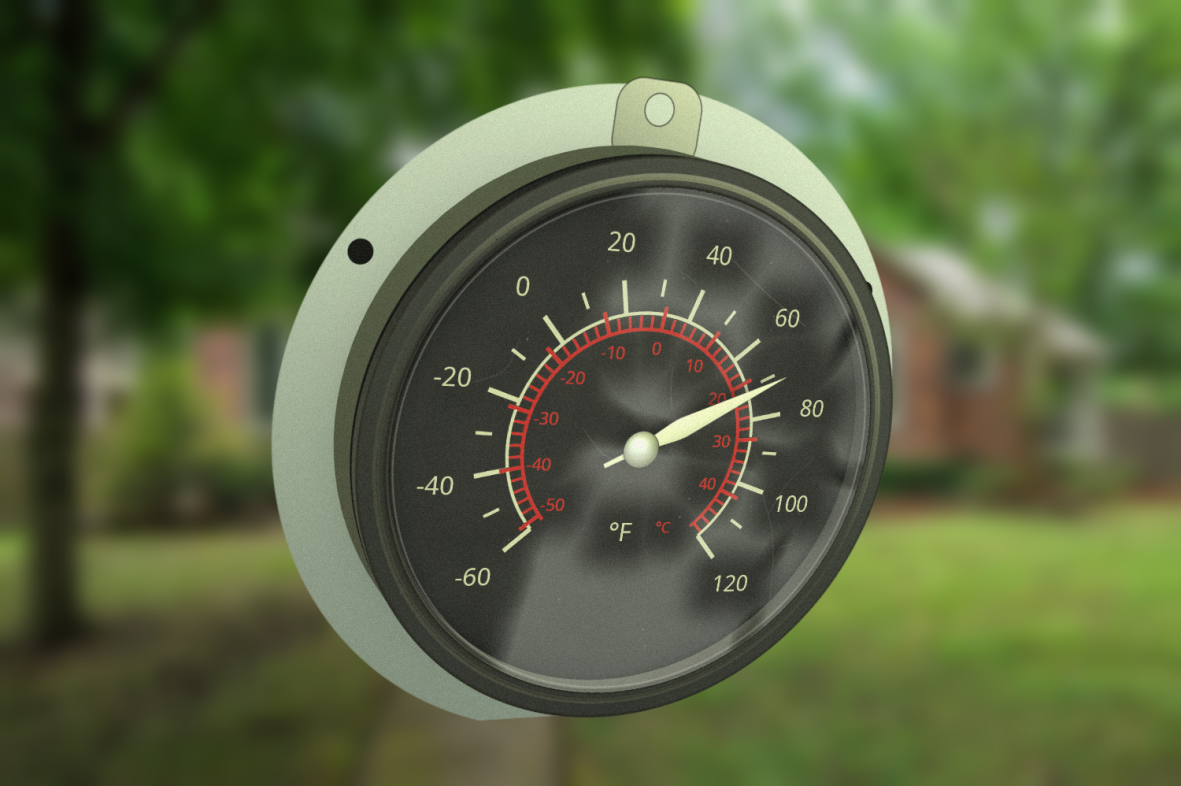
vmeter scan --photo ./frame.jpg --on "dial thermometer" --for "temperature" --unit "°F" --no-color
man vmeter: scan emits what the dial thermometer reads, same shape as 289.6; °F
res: 70; °F
